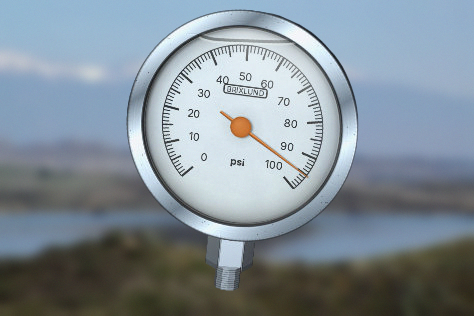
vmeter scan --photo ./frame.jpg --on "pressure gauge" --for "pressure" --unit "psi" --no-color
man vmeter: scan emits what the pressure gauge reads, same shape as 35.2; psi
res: 95; psi
